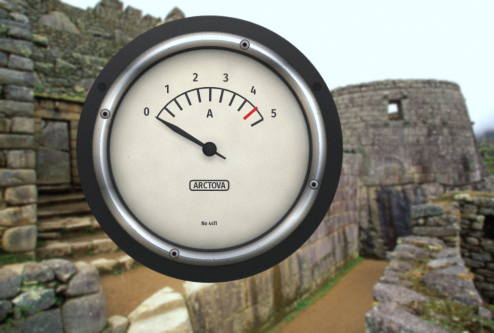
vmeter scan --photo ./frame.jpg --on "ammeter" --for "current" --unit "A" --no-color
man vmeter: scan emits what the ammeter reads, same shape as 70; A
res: 0; A
